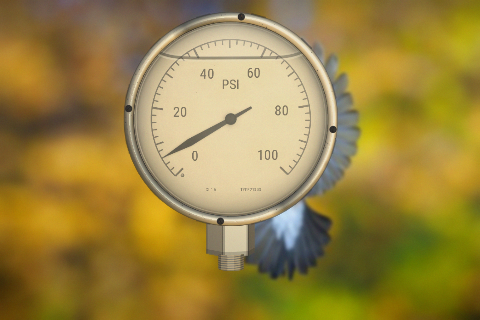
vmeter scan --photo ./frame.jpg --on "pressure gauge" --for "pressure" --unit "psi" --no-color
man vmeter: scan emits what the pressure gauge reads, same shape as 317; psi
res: 6; psi
